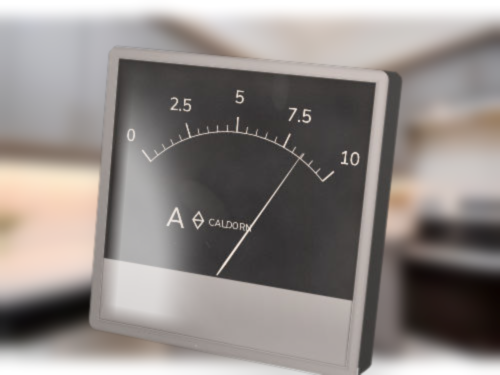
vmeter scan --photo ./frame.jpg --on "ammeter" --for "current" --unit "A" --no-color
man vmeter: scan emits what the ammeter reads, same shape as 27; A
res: 8.5; A
